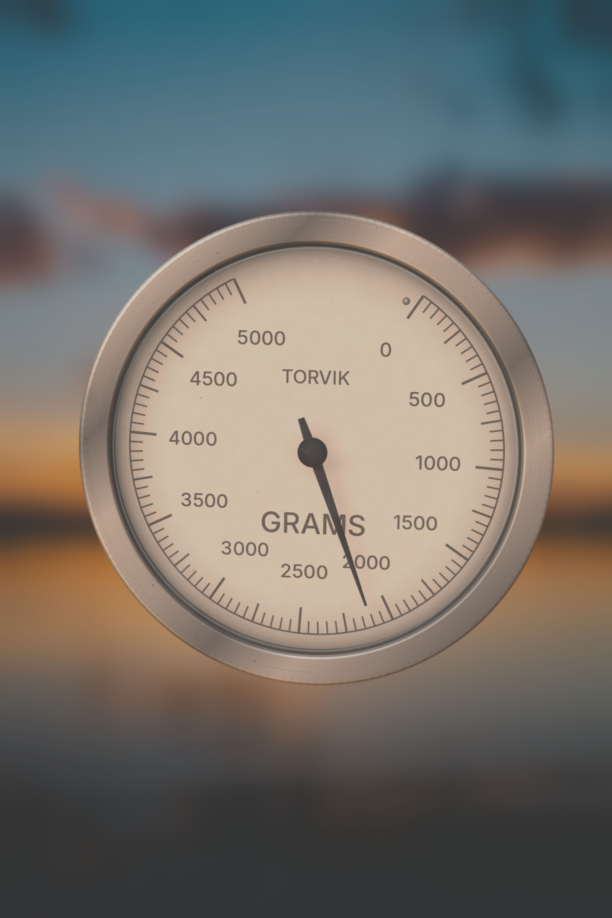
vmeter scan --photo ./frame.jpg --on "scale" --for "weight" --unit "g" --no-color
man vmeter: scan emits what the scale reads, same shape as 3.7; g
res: 2100; g
